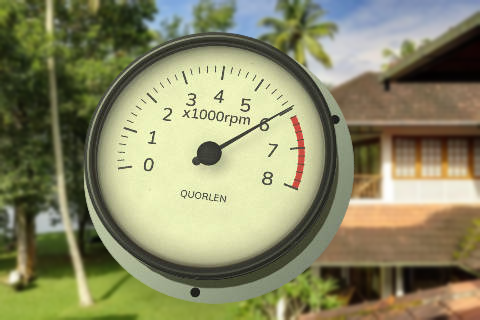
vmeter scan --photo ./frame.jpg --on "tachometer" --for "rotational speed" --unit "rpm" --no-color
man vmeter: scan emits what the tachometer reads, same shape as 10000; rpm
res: 6000; rpm
